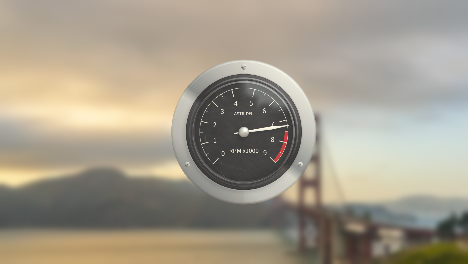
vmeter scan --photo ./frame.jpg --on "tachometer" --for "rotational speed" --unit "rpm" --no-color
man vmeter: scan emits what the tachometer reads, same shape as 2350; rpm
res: 7250; rpm
